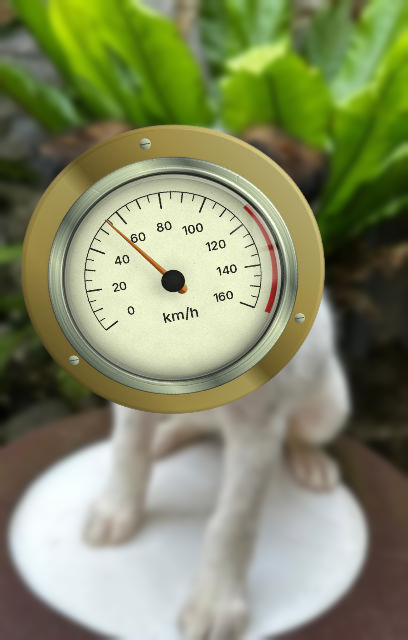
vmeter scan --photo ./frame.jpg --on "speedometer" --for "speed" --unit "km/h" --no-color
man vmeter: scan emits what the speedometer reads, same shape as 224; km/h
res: 55; km/h
